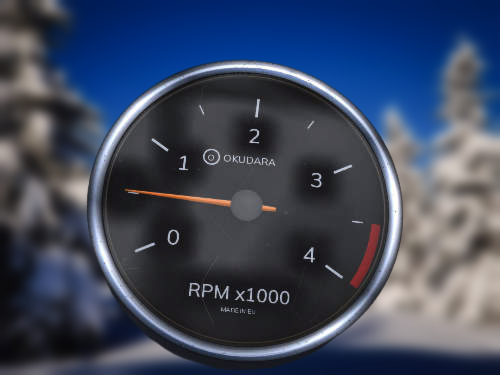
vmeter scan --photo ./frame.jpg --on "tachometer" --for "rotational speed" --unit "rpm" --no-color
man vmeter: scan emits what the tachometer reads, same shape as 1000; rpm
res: 500; rpm
